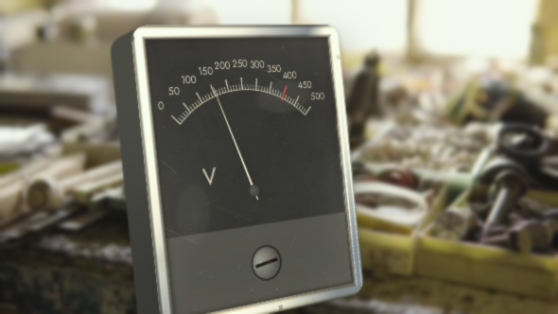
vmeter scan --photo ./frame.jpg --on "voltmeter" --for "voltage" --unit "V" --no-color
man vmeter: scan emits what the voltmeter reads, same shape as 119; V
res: 150; V
